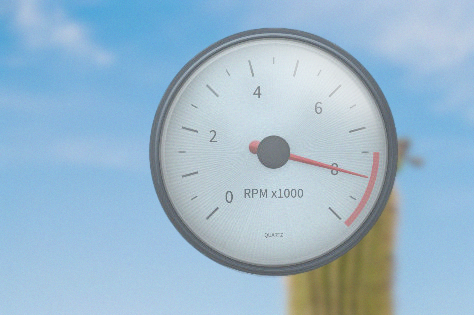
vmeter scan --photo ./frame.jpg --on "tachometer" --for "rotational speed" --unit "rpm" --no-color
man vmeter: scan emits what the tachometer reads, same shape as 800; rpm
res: 8000; rpm
